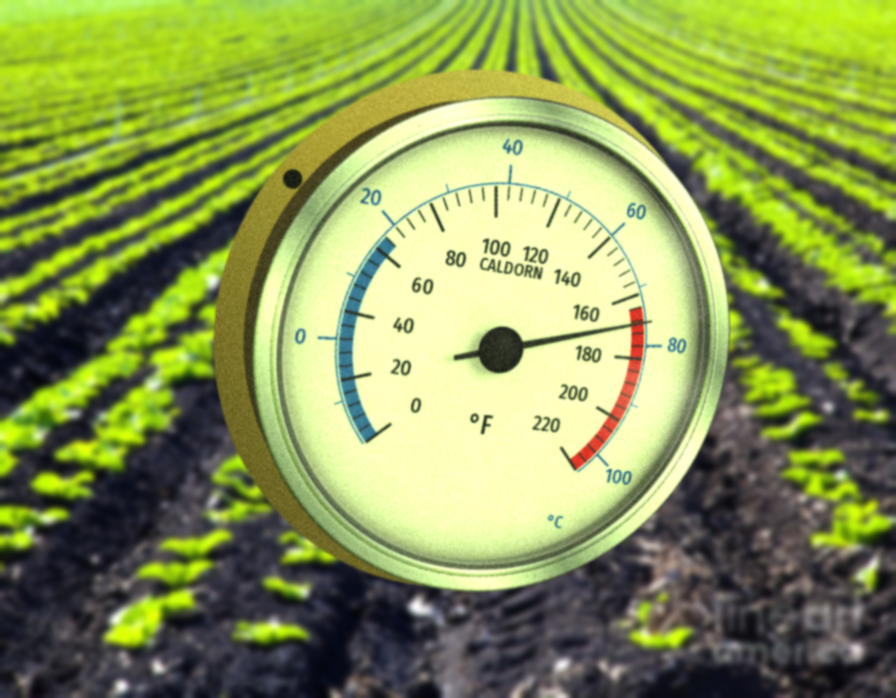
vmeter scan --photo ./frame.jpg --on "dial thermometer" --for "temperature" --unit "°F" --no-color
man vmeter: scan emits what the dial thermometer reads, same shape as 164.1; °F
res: 168; °F
